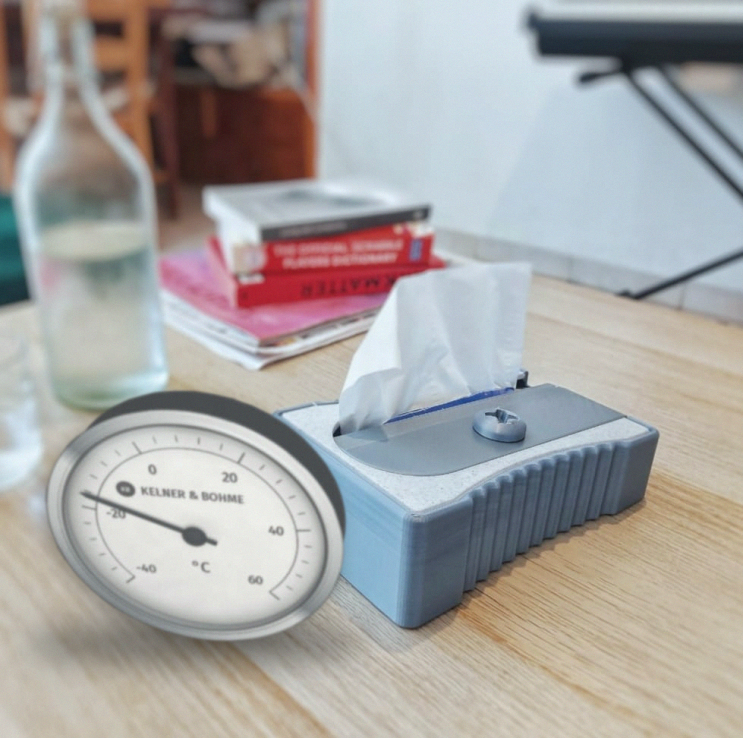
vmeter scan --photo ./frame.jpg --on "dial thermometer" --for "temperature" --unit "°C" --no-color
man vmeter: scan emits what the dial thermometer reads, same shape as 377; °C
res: -16; °C
